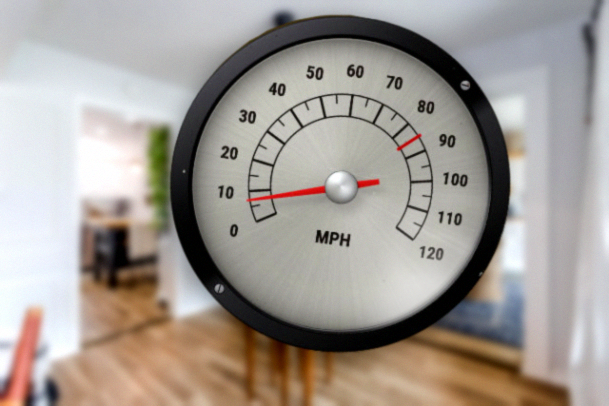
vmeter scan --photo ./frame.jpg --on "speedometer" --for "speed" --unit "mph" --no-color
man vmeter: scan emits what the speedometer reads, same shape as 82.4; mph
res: 7.5; mph
